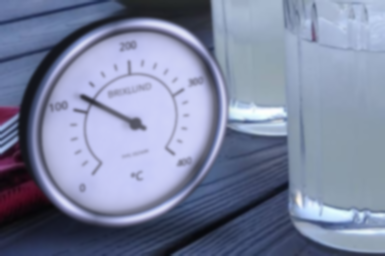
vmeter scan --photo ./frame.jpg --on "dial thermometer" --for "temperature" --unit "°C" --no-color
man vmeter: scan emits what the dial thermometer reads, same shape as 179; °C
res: 120; °C
